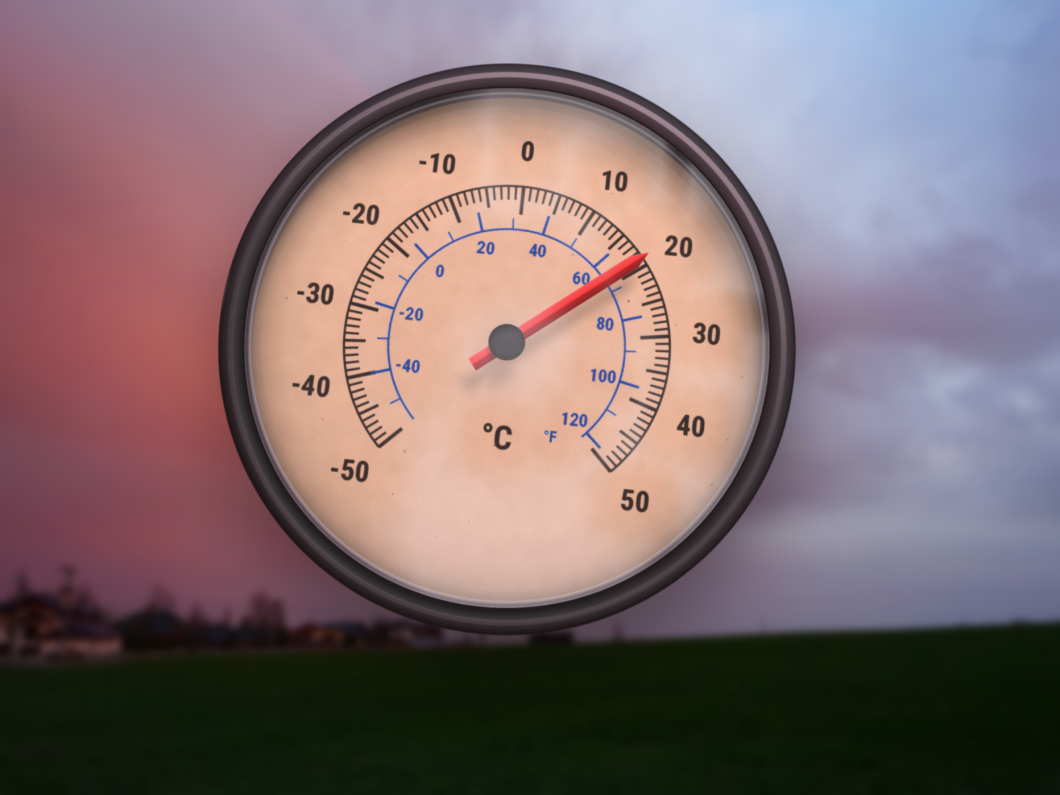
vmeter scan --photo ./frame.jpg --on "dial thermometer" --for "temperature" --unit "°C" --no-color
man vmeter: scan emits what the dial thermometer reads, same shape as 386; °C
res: 19; °C
